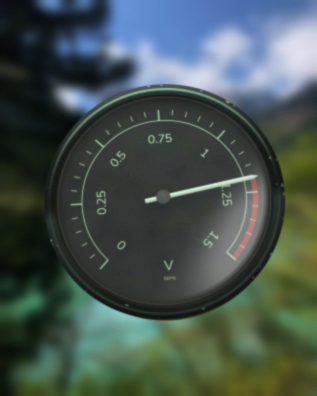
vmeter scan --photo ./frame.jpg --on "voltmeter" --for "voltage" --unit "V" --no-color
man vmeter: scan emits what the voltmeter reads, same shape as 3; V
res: 1.2; V
